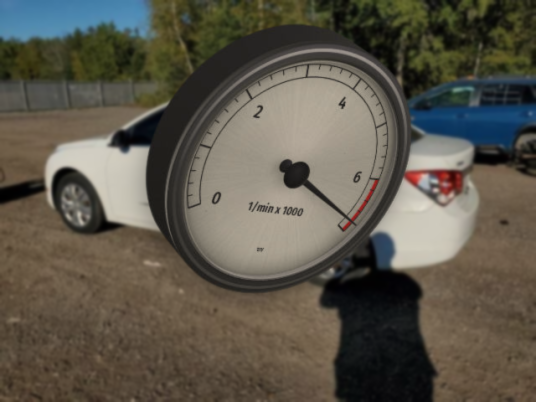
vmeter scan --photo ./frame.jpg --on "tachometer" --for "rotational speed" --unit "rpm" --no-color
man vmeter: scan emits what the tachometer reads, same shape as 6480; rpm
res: 6800; rpm
